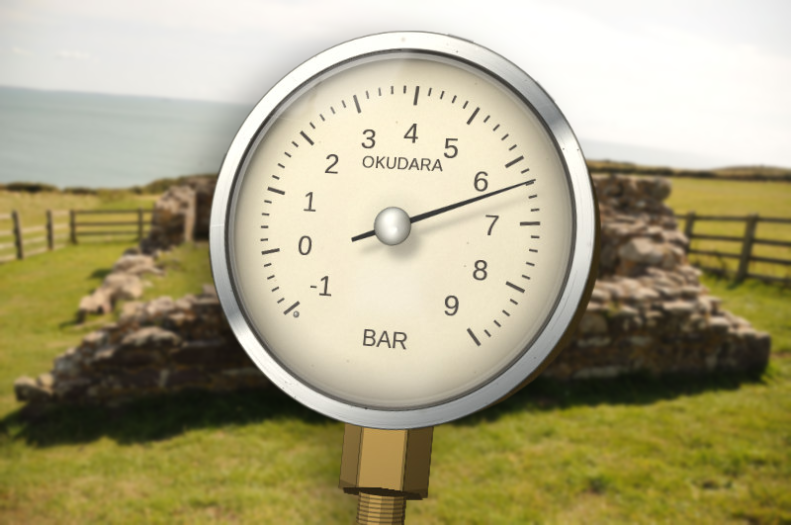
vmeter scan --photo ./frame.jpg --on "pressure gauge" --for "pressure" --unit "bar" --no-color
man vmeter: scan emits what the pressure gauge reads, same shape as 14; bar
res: 6.4; bar
